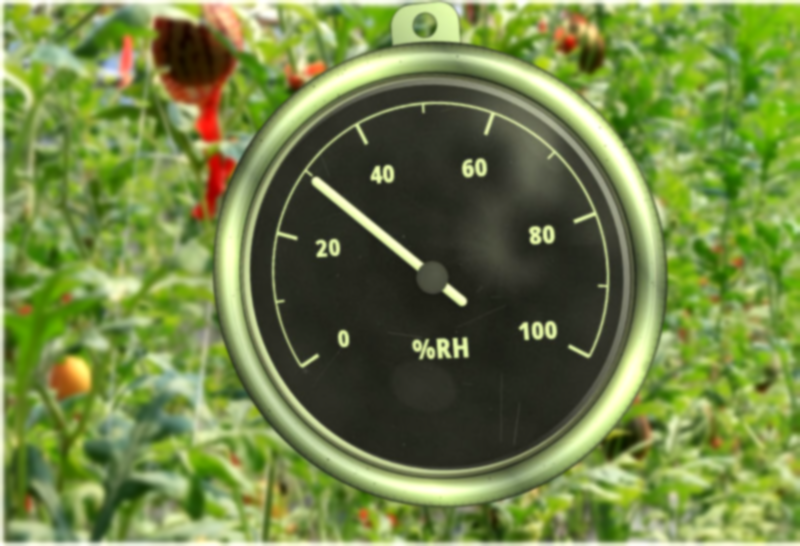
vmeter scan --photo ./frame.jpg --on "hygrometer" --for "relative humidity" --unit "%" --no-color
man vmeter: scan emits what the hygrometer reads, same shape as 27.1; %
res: 30; %
